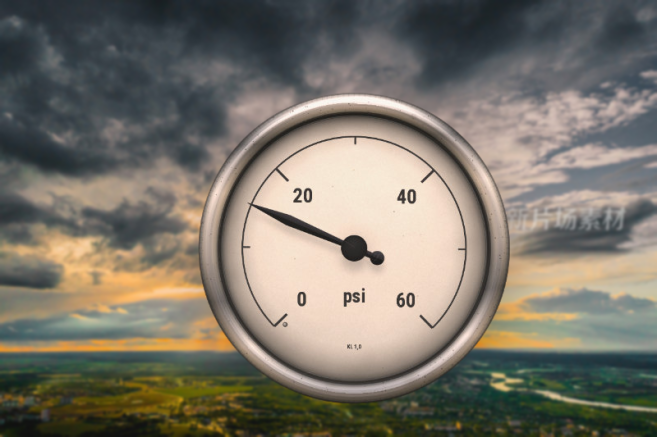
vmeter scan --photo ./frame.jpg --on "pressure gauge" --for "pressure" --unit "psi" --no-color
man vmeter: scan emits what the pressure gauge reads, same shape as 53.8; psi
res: 15; psi
